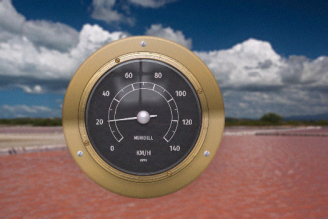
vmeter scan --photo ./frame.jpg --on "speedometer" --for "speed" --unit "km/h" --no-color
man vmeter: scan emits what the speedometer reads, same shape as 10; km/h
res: 20; km/h
